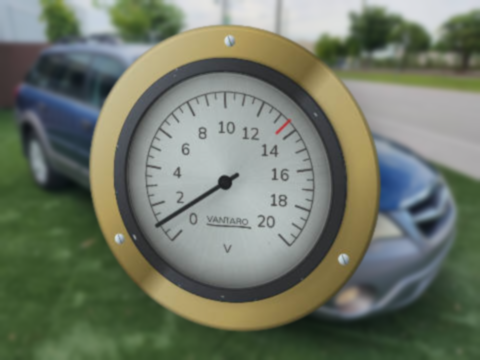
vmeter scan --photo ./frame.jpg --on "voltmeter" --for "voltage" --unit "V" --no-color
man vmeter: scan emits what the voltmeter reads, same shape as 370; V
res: 1; V
